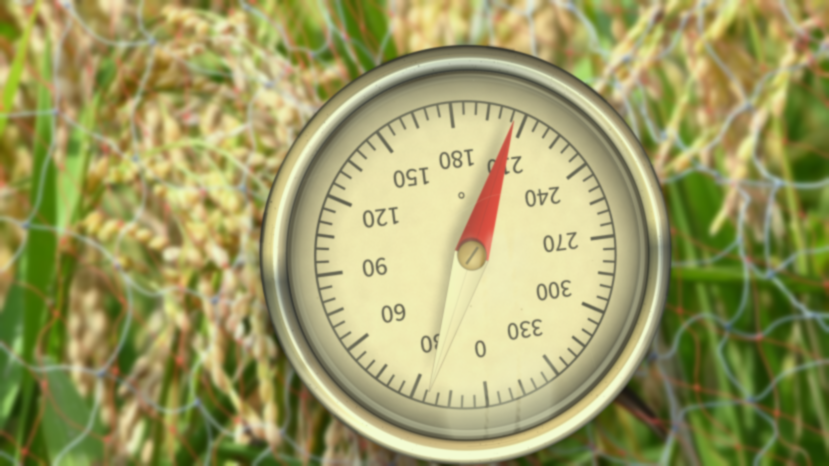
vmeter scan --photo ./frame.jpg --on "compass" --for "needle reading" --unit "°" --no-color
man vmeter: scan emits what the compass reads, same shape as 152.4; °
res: 205; °
